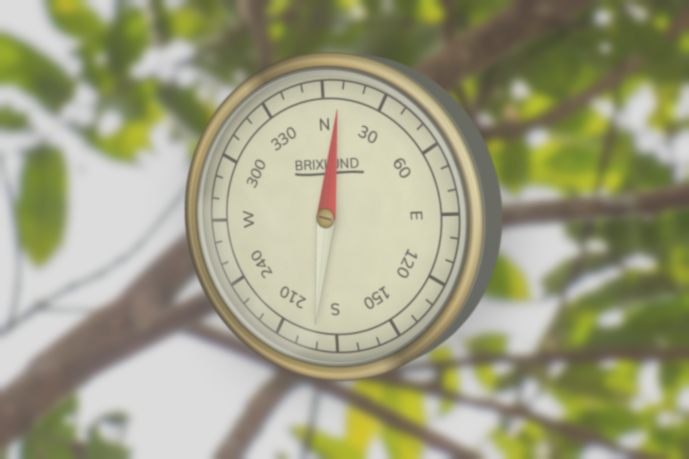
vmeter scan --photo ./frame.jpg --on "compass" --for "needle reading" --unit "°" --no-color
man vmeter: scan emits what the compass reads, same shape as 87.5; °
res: 10; °
